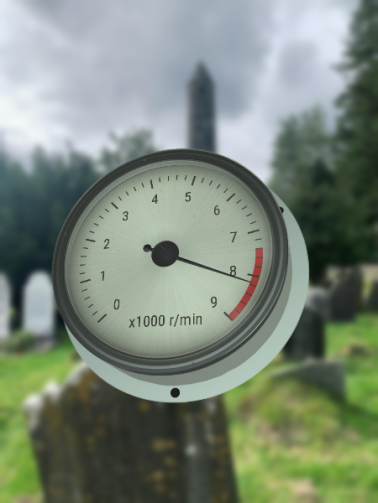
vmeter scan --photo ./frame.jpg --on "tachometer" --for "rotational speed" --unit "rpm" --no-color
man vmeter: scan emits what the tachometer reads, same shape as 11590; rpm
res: 8200; rpm
